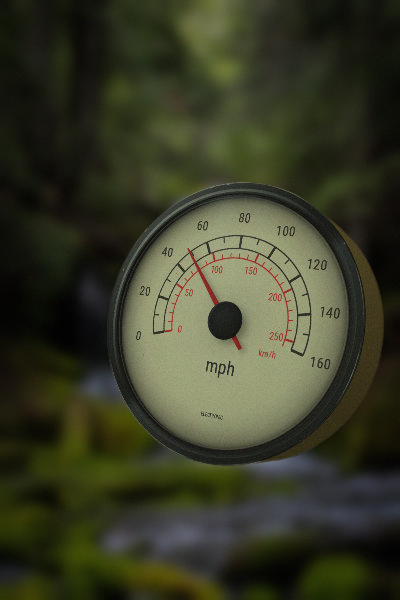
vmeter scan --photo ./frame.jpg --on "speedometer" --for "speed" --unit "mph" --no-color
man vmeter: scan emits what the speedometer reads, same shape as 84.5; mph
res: 50; mph
